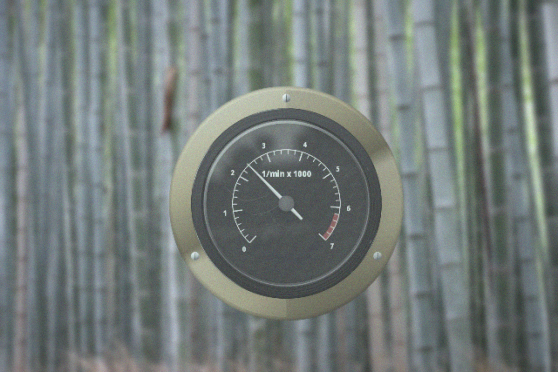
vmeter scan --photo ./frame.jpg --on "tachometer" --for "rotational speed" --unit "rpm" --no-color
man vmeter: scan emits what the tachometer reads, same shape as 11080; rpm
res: 2400; rpm
